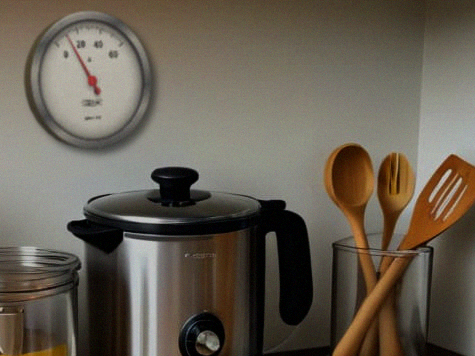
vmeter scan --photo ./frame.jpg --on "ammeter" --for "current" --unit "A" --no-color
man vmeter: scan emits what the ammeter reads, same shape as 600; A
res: 10; A
